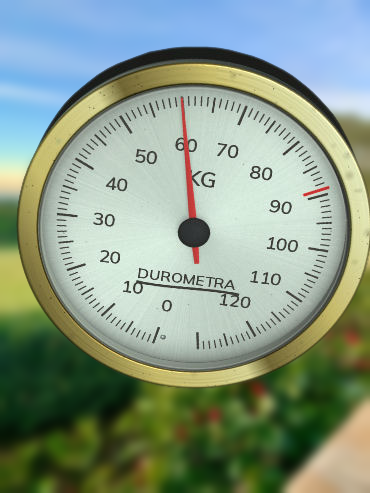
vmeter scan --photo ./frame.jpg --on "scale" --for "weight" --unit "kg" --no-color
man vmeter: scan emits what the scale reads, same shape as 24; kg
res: 60; kg
